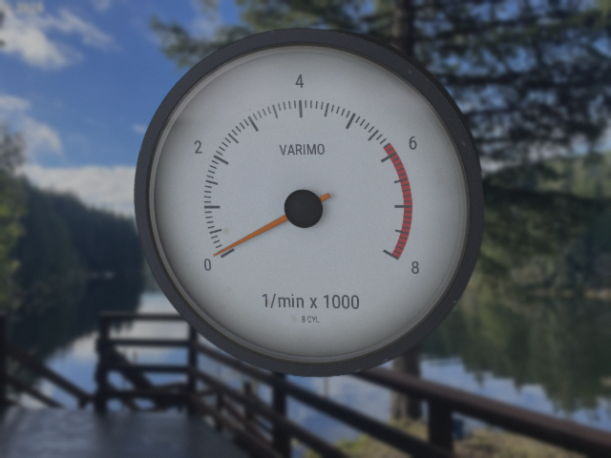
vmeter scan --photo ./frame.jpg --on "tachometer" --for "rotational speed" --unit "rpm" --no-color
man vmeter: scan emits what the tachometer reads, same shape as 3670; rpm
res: 100; rpm
